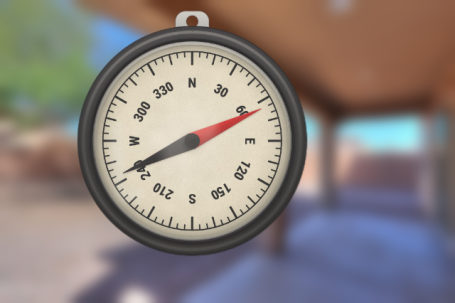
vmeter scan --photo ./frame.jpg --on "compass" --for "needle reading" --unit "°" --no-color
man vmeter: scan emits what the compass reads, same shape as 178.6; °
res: 65; °
